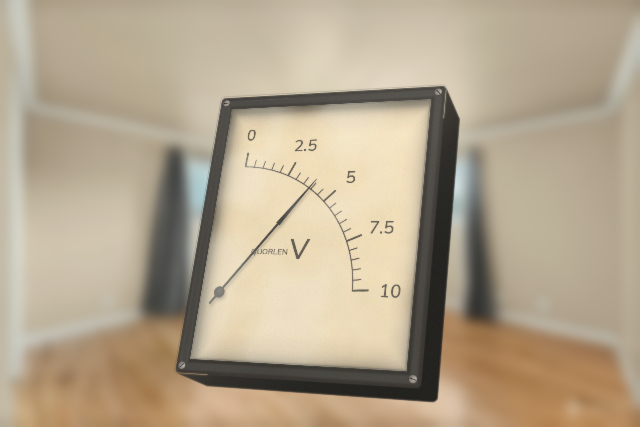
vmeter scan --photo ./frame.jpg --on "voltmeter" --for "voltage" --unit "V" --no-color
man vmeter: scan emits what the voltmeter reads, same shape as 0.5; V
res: 4; V
